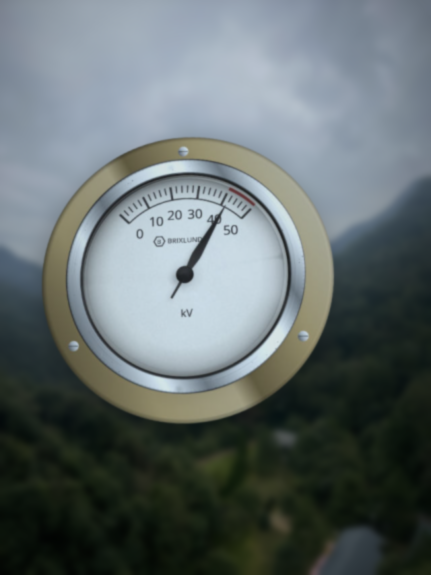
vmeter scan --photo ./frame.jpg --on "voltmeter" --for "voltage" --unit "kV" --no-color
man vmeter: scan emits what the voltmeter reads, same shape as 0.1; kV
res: 42; kV
